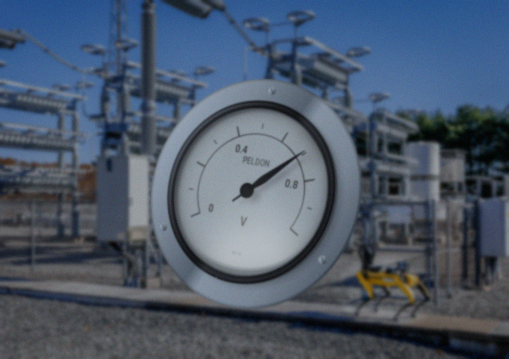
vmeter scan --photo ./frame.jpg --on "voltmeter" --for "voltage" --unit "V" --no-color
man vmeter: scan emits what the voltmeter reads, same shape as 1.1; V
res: 0.7; V
